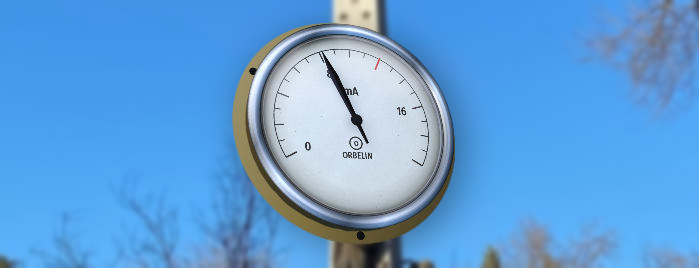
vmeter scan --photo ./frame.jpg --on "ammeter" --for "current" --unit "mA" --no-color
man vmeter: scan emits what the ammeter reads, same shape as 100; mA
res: 8; mA
